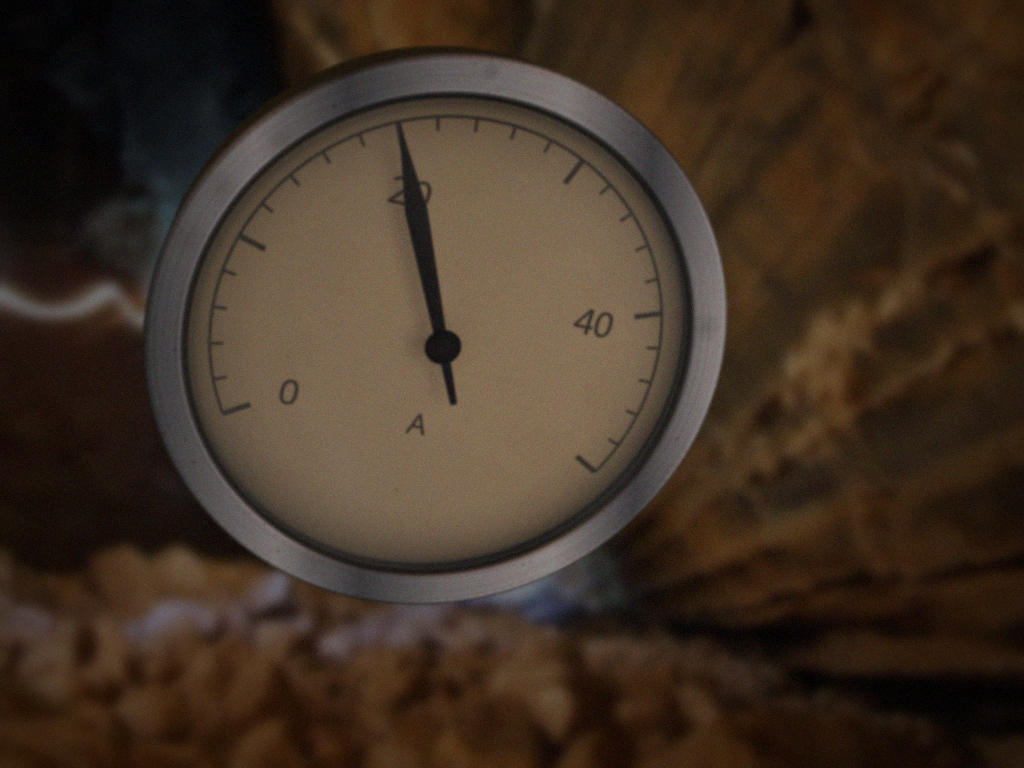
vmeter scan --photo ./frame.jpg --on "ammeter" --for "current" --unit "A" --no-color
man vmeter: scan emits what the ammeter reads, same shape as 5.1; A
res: 20; A
